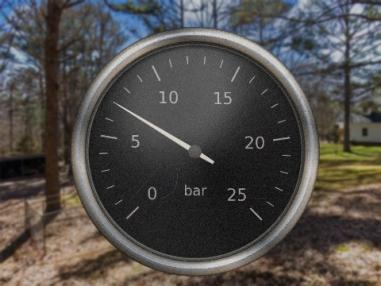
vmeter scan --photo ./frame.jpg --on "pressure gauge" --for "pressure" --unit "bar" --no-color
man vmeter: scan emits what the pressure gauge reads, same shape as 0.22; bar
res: 7; bar
